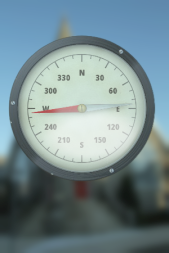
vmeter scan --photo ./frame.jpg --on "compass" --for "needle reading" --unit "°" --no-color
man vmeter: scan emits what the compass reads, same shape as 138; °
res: 265; °
